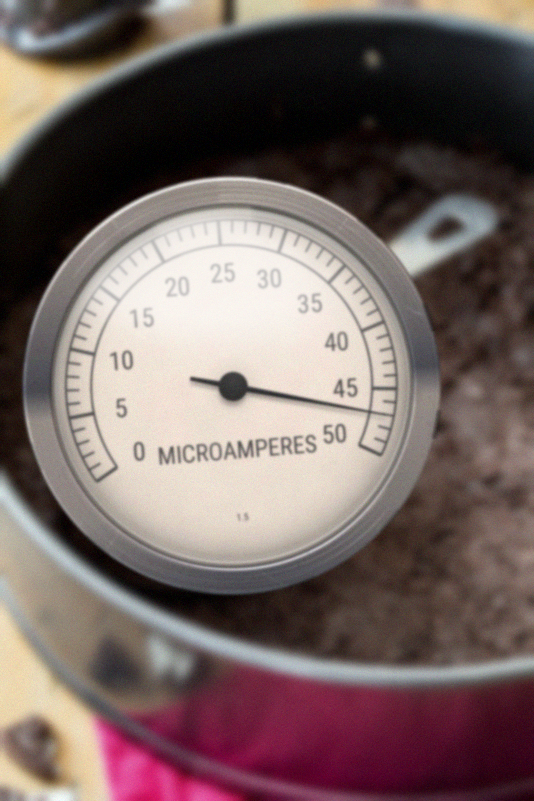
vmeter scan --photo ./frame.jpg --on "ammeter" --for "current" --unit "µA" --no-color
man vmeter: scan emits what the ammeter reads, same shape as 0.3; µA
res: 47; µA
